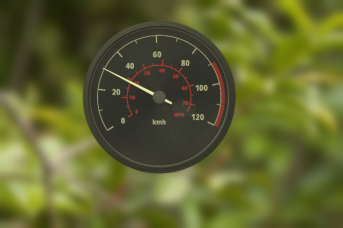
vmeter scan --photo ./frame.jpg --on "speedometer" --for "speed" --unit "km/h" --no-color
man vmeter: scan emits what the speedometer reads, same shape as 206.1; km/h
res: 30; km/h
